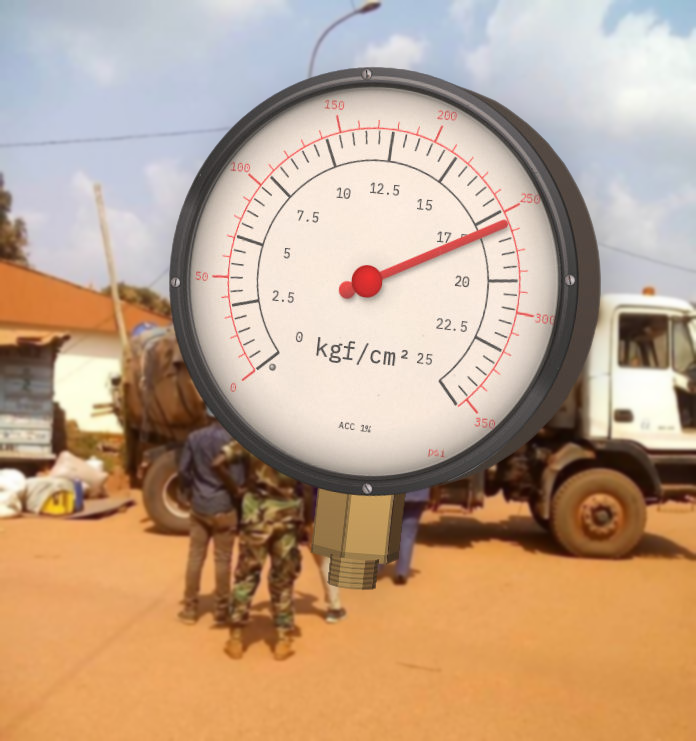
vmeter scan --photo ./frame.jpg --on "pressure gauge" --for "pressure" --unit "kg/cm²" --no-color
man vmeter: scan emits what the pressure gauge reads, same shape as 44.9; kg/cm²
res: 18; kg/cm²
